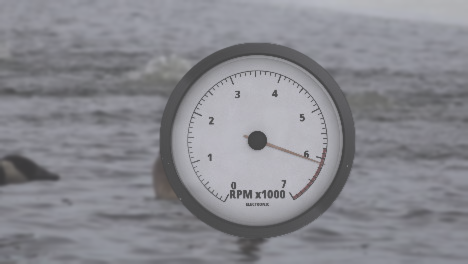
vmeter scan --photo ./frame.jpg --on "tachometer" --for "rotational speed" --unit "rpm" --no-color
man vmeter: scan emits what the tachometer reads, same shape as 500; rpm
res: 6100; rpm
